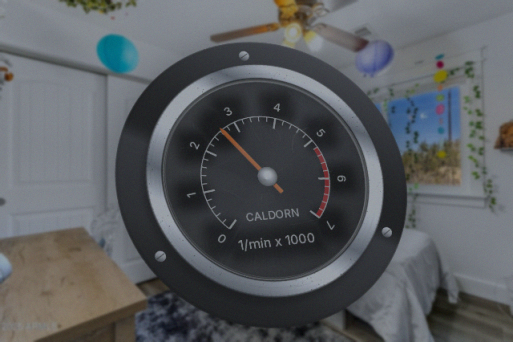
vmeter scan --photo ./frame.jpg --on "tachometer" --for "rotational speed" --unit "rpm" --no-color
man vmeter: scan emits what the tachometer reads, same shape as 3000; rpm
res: 2600; rpm
